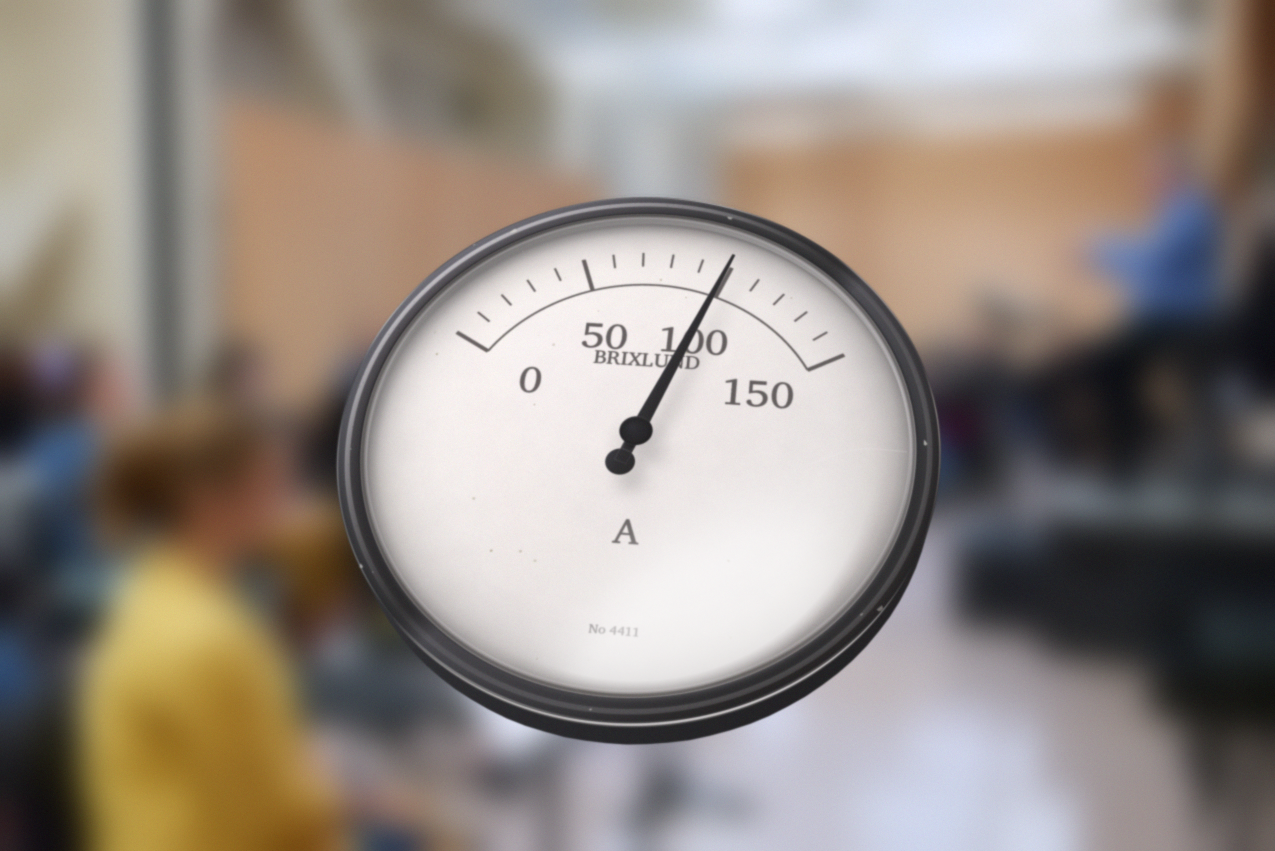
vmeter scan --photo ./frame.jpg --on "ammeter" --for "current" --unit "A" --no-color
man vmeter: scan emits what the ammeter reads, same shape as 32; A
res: 100; A
